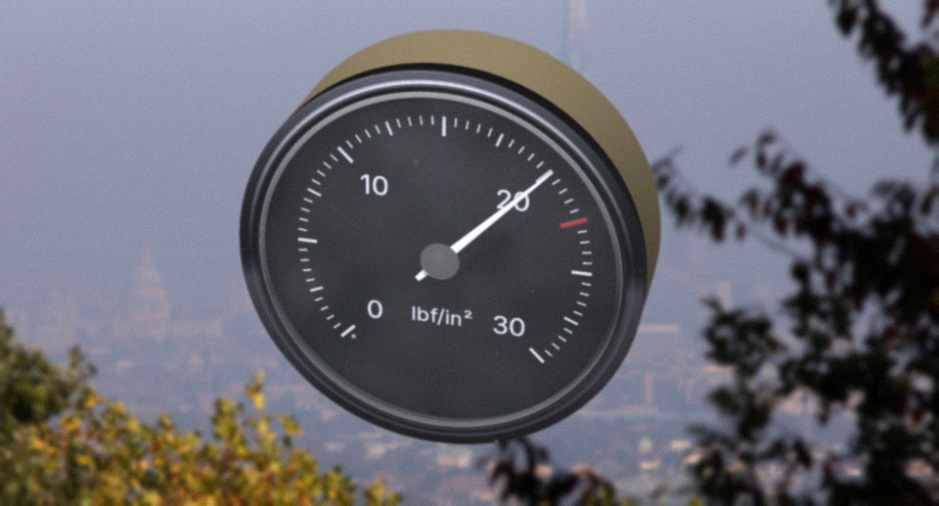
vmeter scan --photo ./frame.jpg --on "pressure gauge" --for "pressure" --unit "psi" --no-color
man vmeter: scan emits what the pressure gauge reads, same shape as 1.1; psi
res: 20; psi
